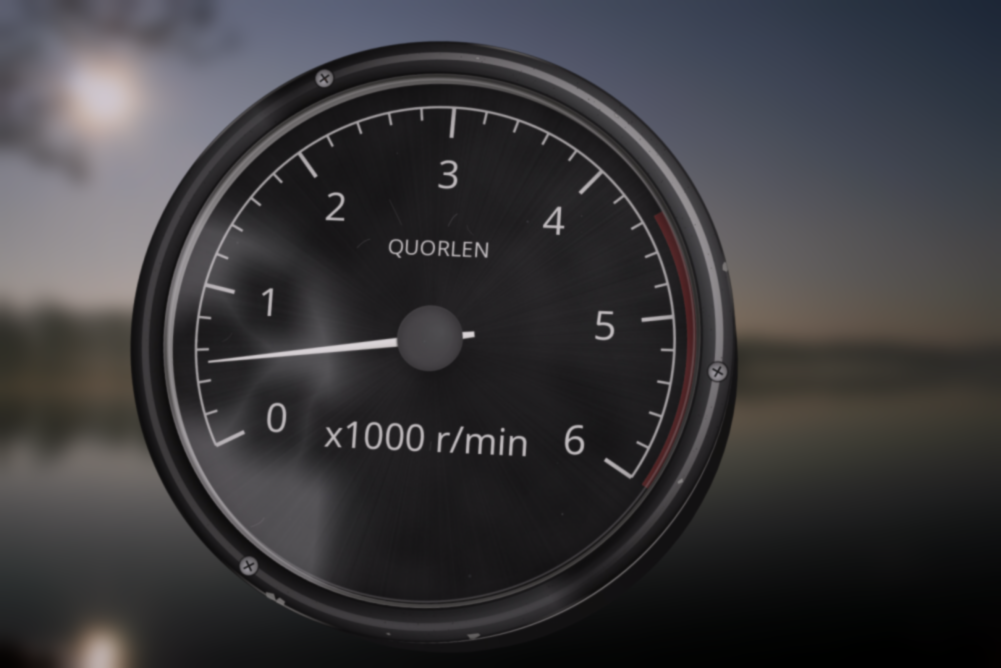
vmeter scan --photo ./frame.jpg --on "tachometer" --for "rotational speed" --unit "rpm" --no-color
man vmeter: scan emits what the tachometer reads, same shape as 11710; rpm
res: 500; rpm
